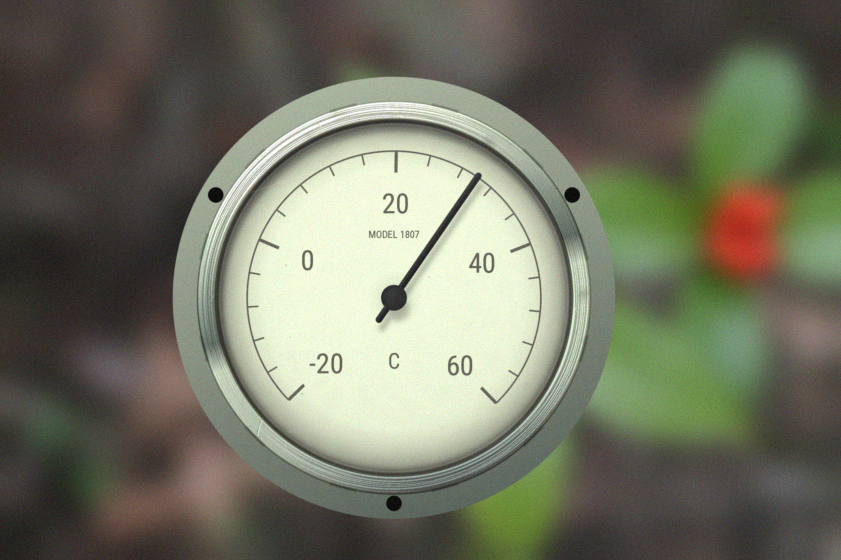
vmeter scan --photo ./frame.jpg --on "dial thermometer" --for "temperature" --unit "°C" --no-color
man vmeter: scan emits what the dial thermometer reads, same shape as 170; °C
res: 30; °C
